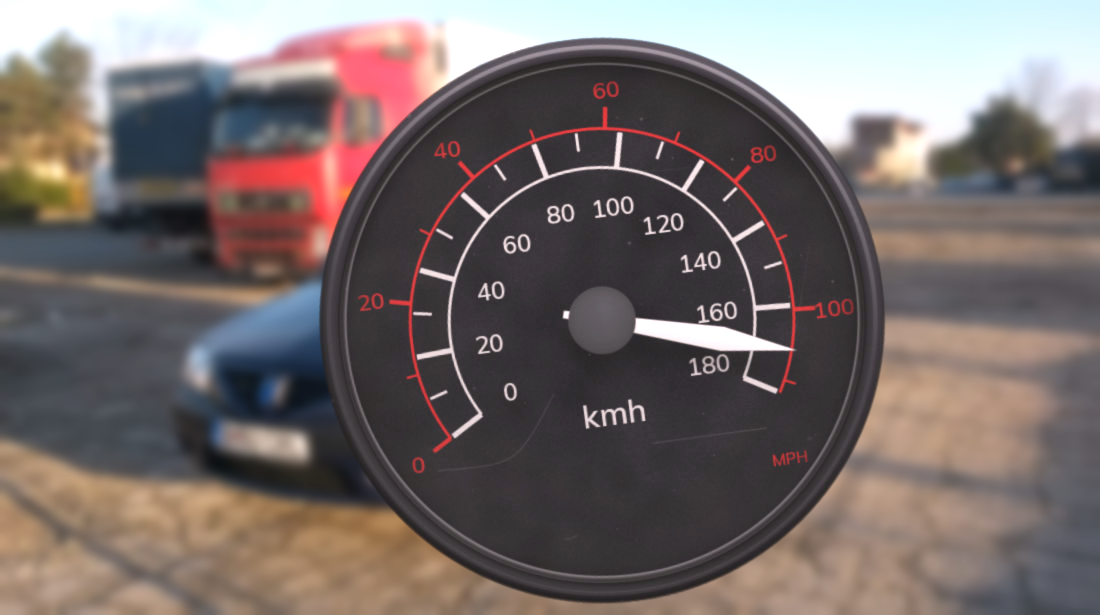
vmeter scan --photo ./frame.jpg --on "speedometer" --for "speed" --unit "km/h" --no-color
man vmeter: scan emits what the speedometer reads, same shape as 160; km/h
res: 170; km/h
